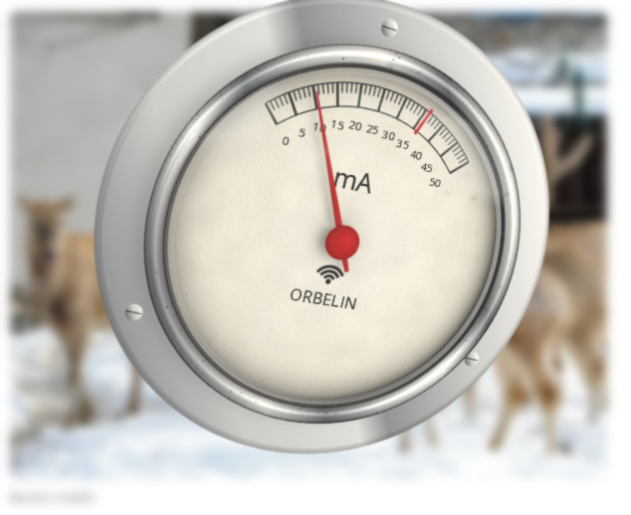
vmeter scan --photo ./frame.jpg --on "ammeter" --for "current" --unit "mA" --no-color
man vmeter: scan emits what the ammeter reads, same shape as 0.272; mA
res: 10; mA
